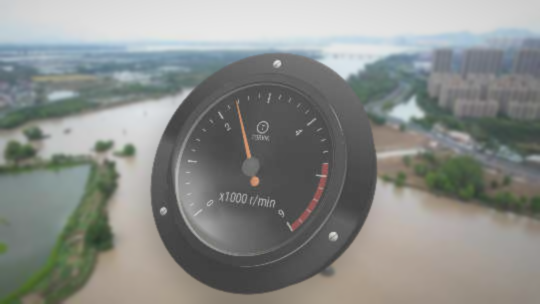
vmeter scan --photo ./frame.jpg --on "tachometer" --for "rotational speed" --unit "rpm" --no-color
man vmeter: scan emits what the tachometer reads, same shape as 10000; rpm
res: 2400; rpm
